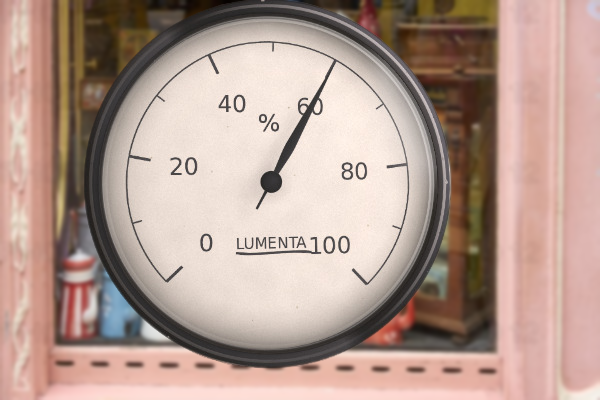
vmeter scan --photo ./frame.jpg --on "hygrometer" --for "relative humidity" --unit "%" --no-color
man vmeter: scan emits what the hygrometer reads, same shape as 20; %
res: 60; %
